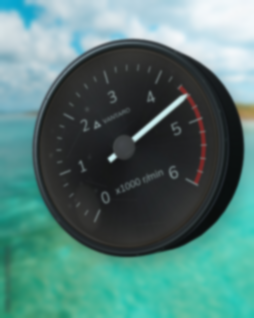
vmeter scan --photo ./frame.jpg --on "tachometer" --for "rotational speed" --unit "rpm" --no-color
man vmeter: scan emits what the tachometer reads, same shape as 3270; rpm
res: 4600; rpm
